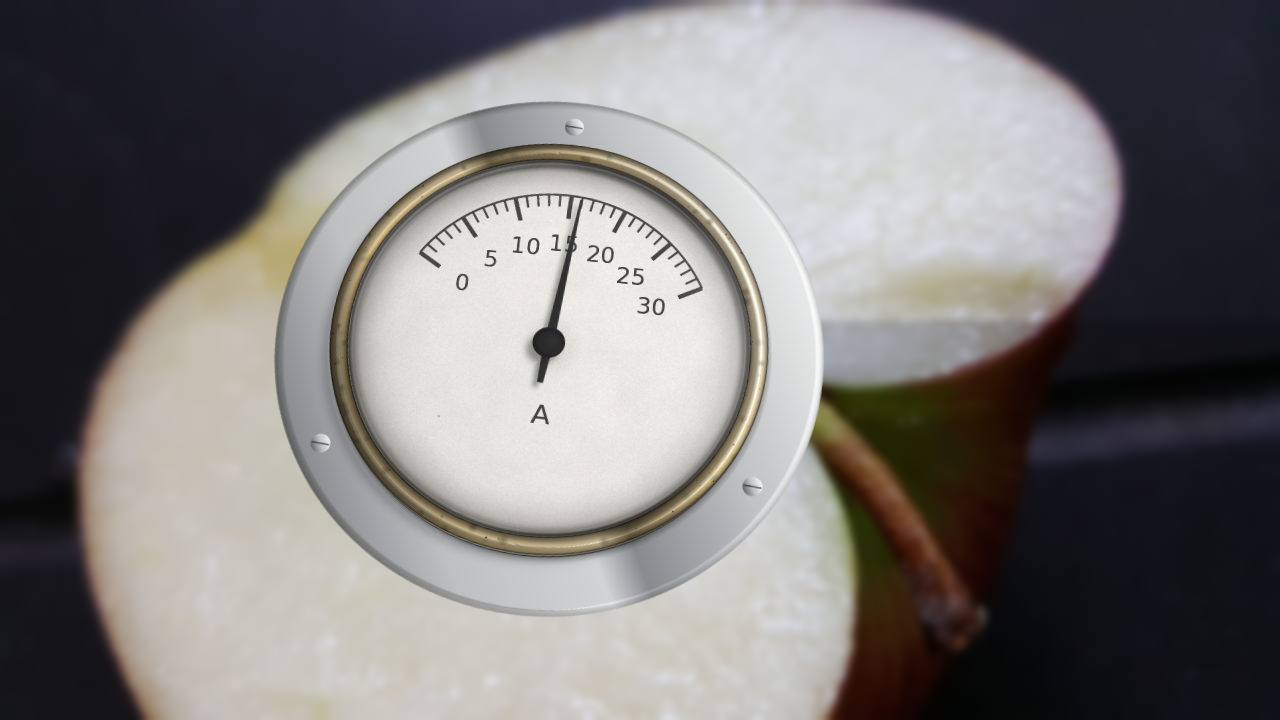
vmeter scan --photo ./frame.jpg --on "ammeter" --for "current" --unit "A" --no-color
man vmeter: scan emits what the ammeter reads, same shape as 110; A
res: 16; A
